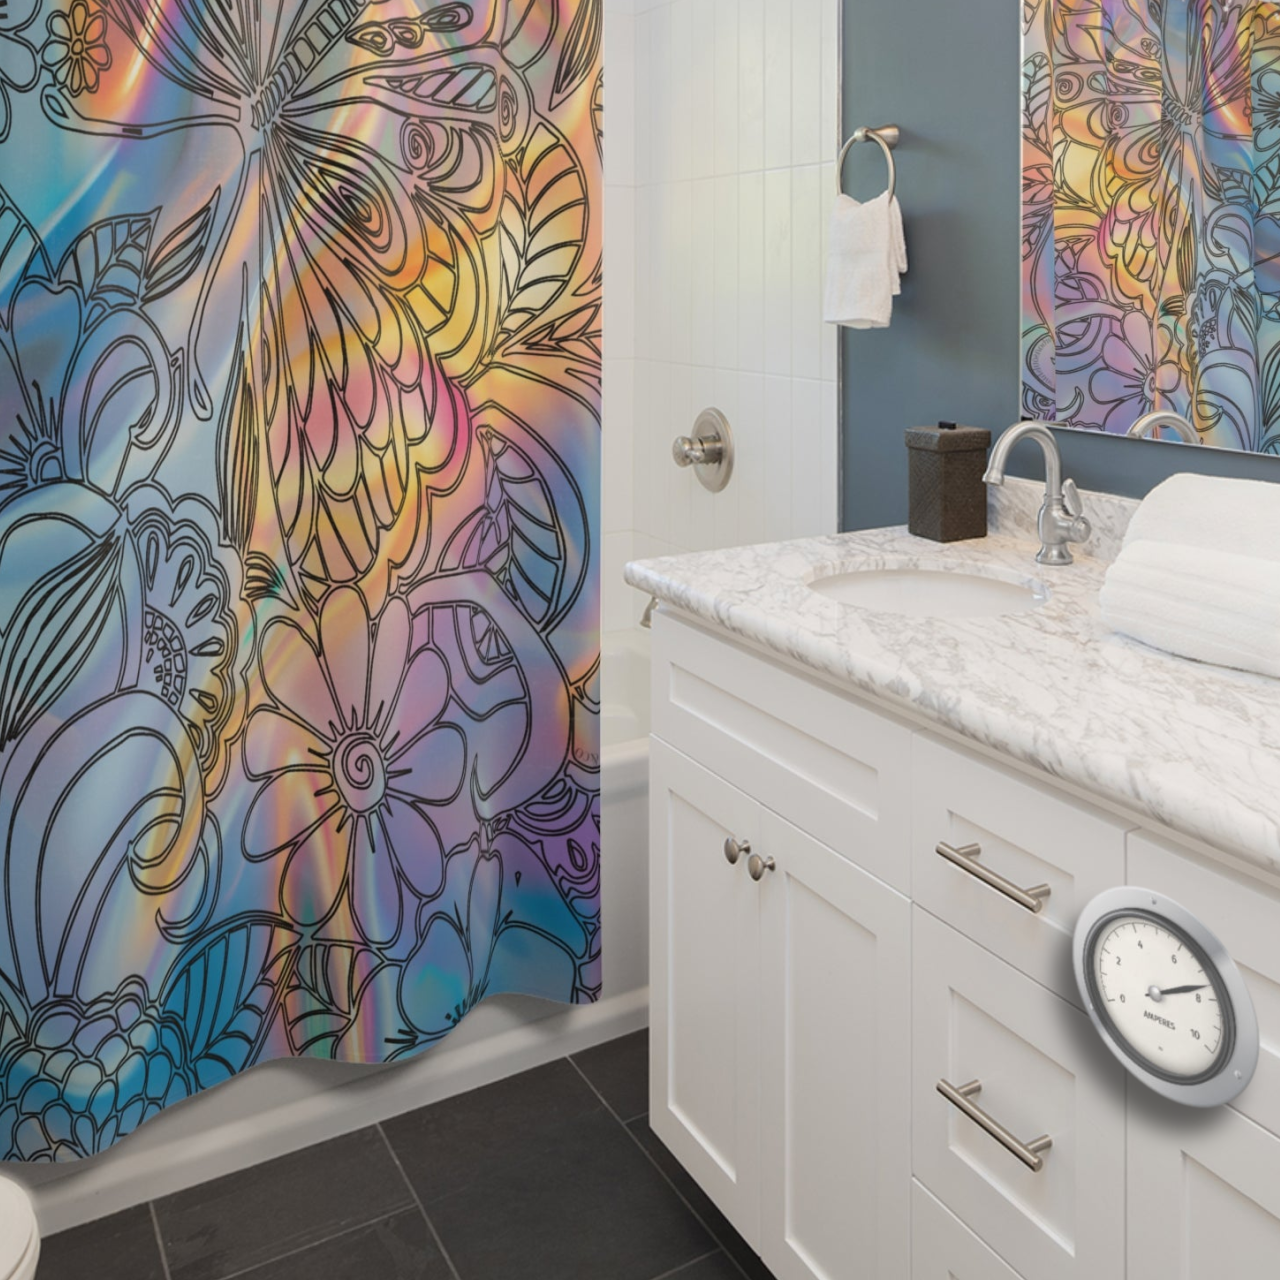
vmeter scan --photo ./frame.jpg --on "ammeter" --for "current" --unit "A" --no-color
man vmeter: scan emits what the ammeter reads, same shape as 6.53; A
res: 7.5; A
